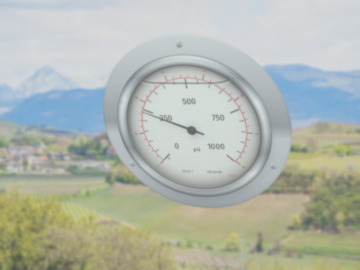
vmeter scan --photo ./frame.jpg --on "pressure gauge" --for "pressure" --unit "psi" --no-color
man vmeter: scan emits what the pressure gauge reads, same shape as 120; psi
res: 250; psi
